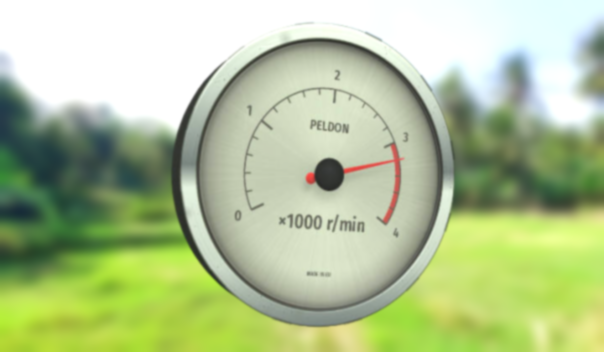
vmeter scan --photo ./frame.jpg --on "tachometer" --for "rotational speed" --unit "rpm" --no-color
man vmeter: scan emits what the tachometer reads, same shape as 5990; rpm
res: 3200; rpm
